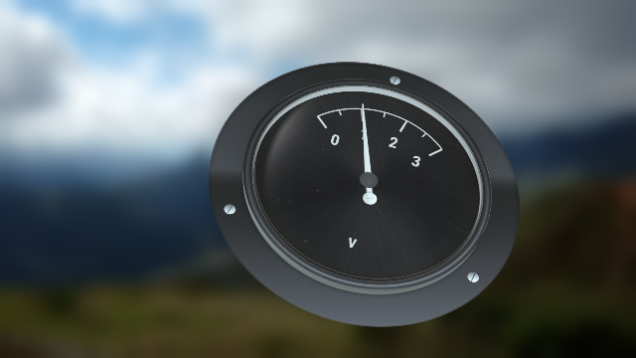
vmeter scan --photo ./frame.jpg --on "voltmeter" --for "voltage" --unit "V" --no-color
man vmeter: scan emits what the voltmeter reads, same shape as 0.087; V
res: 1; V
